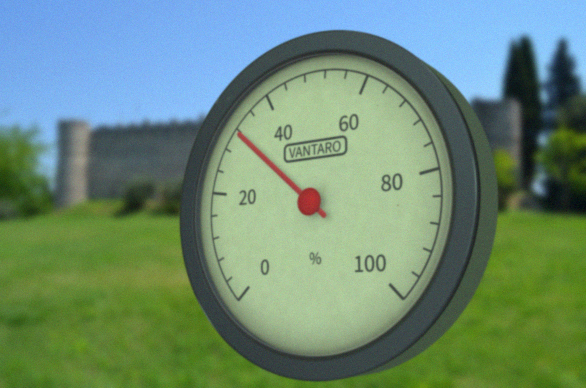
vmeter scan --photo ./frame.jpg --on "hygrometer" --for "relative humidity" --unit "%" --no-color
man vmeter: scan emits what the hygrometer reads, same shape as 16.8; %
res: 32; %
